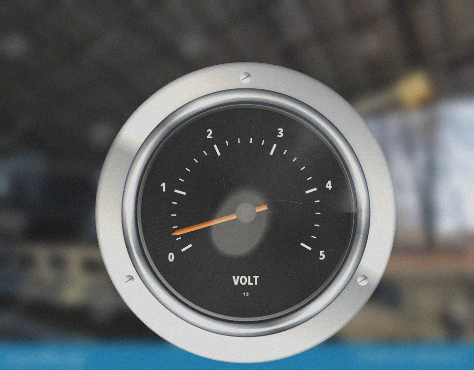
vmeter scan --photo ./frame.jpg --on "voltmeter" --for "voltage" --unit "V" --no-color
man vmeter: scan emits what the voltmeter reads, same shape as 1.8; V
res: 0.3; V
